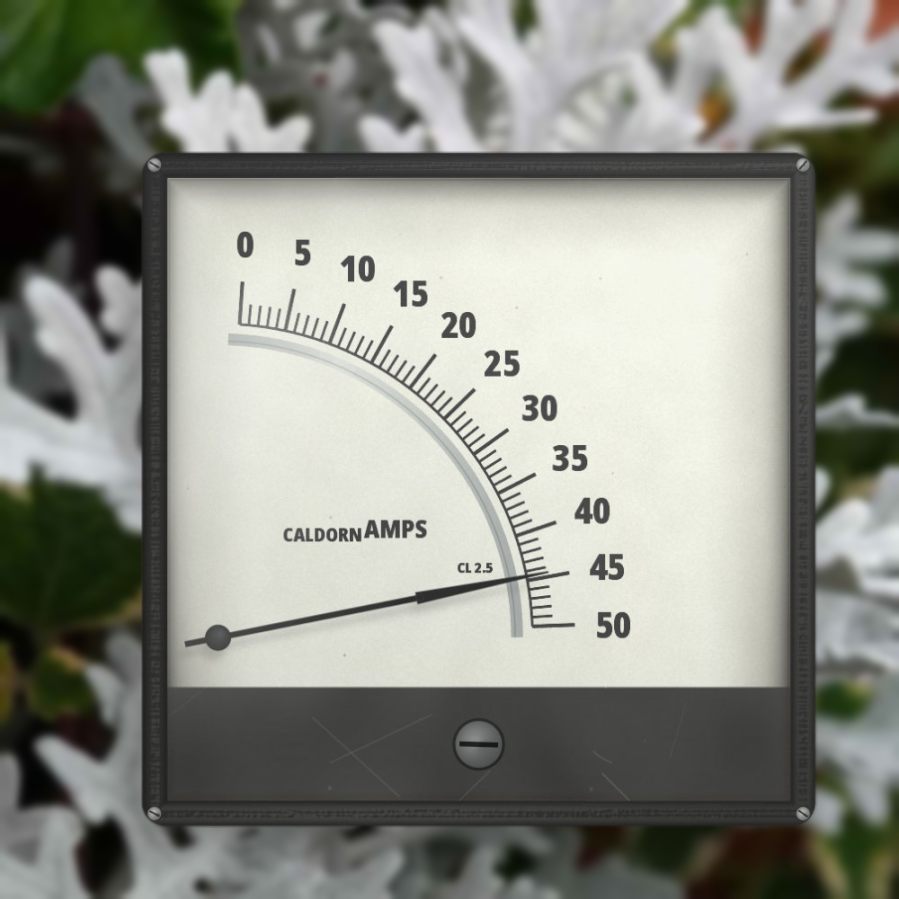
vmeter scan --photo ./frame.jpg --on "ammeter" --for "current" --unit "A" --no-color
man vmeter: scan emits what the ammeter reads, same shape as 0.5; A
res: 44.5; A
